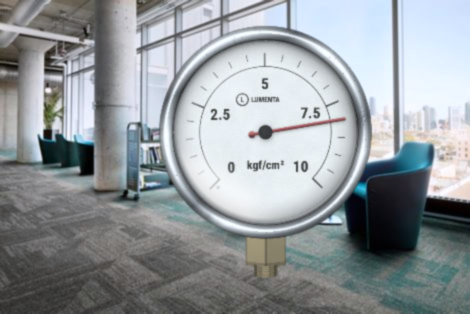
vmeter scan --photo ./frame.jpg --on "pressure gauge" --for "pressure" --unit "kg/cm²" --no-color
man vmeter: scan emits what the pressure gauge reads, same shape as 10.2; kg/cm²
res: 8; kg/cm²
